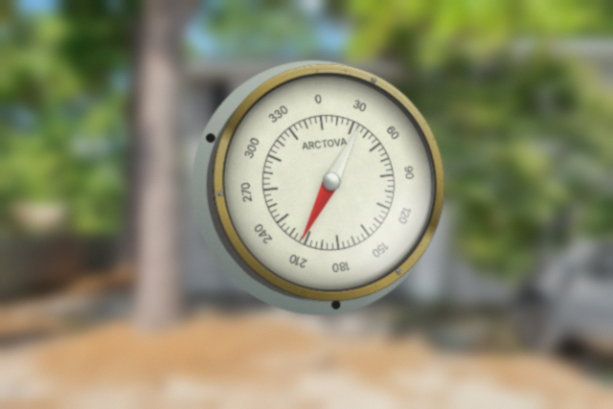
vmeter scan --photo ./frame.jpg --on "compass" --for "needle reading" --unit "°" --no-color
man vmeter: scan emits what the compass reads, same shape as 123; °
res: 215; °
